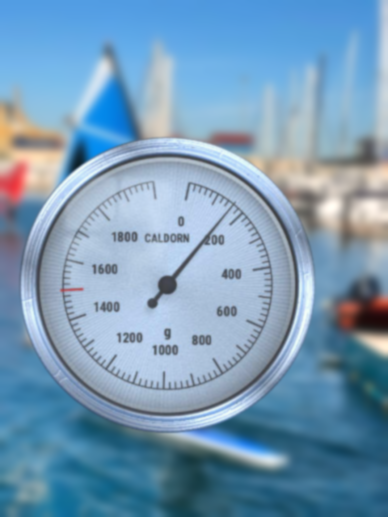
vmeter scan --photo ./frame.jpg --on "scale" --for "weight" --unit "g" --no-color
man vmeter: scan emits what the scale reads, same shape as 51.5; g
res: 160; g
